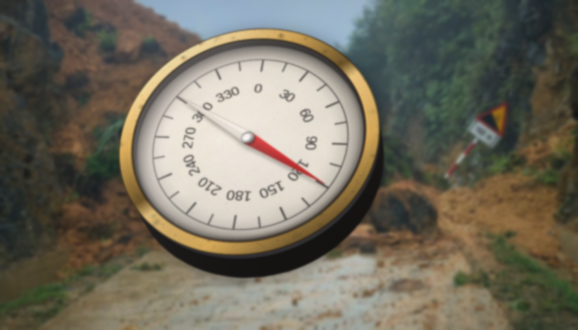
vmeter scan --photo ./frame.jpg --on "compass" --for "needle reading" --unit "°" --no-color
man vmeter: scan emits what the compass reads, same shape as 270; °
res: 120; °
